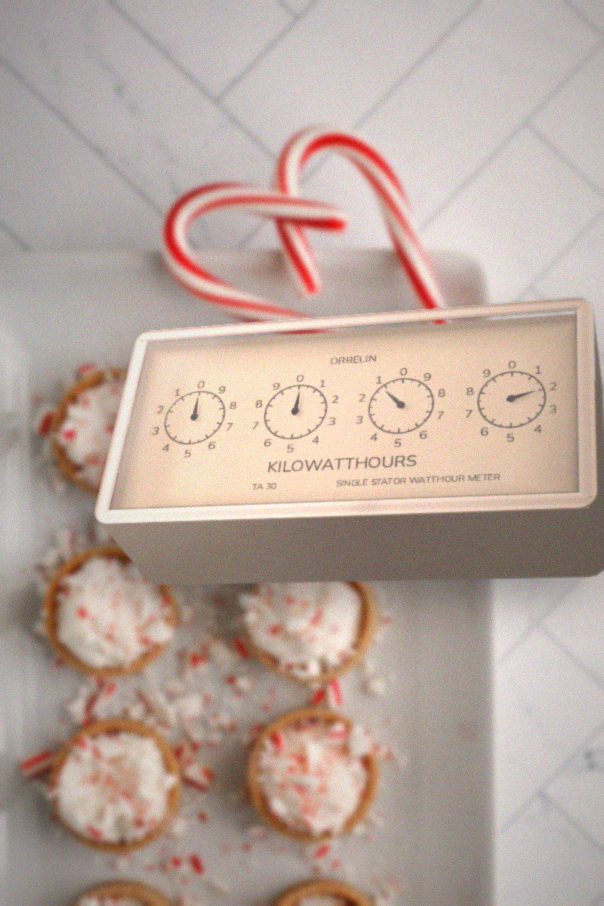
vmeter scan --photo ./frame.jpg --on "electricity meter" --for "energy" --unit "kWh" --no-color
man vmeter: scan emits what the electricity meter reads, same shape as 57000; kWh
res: 12; kWh
